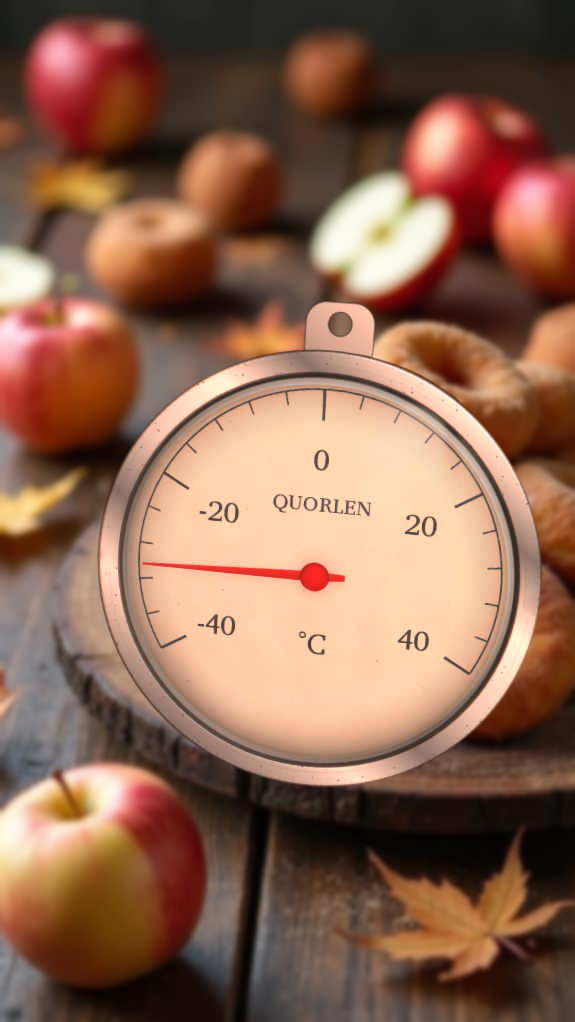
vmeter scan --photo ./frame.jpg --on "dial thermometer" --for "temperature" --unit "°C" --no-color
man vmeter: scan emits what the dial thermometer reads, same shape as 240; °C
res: -30; °C
